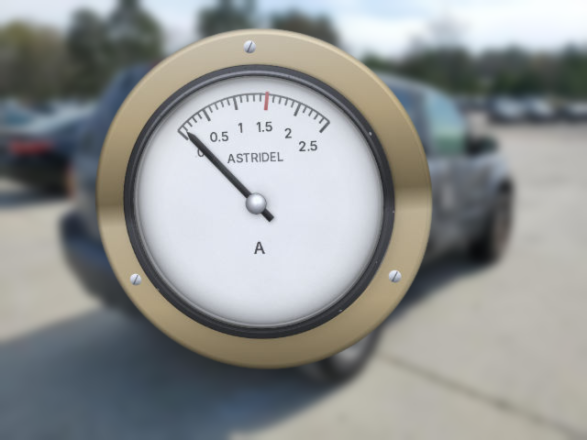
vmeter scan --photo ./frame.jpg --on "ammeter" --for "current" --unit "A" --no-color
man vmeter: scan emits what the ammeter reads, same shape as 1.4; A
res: 0.1; A
